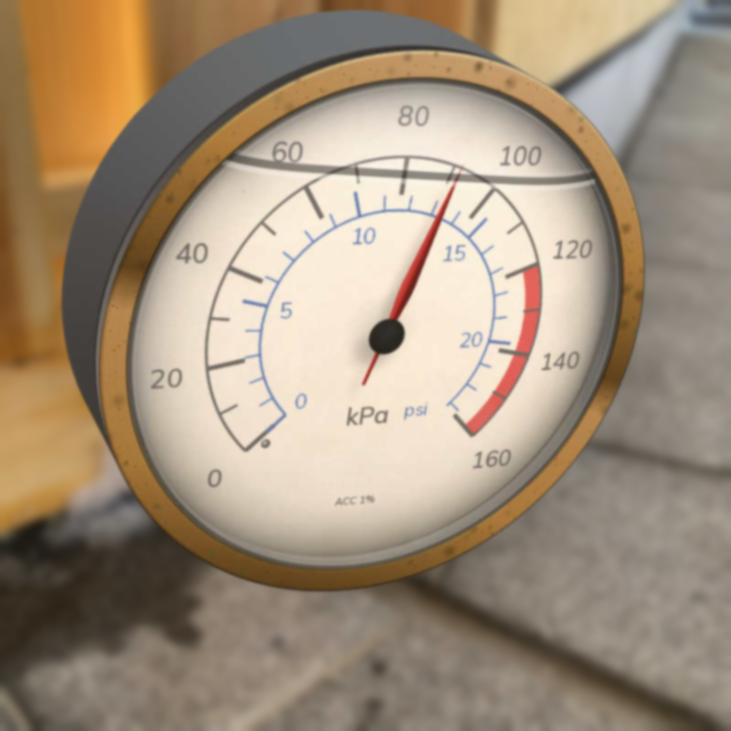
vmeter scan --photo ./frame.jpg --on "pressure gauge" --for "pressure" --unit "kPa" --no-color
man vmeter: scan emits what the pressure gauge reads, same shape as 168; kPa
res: 90; kPa
